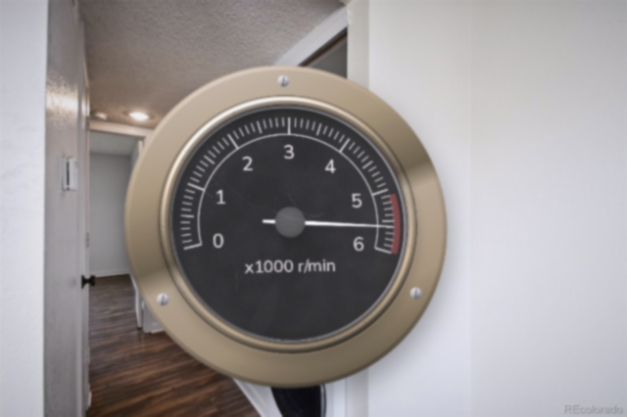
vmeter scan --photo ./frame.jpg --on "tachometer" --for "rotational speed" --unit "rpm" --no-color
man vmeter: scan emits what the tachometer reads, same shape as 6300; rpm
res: 5600; rpm
